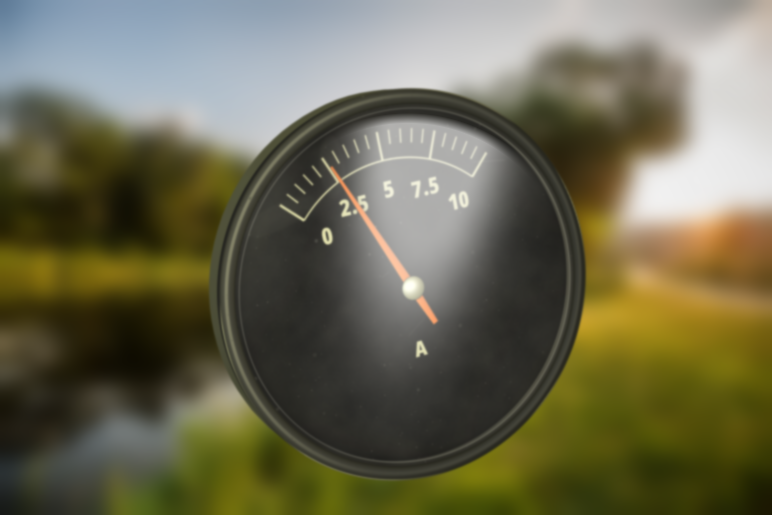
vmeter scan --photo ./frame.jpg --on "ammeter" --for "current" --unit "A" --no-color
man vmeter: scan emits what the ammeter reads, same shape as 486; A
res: 2.5; A
